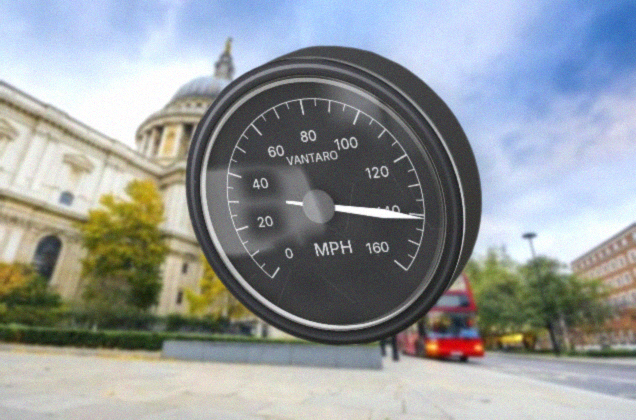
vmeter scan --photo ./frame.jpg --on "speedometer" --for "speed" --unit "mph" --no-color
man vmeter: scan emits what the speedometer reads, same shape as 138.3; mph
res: 140; mph
